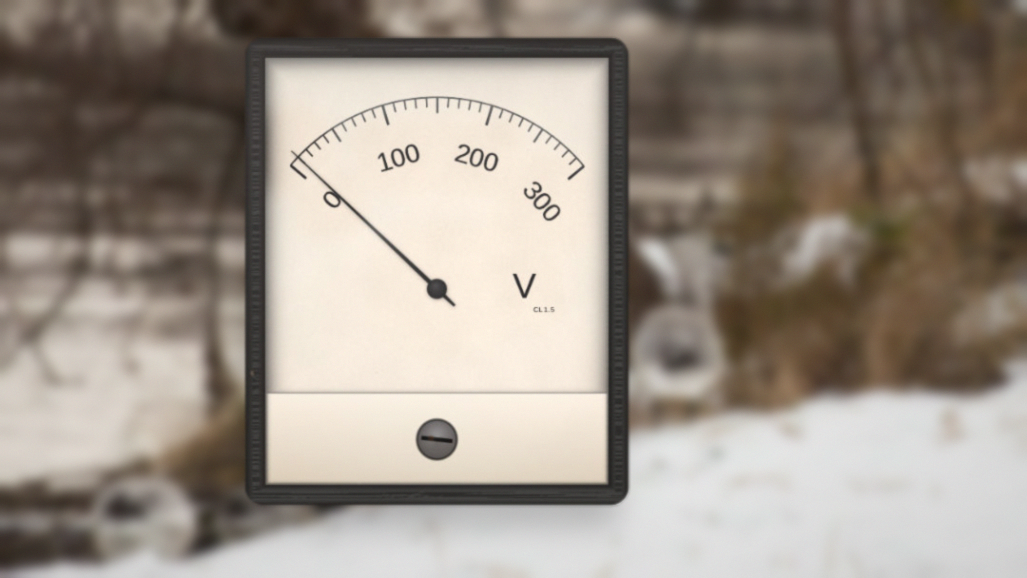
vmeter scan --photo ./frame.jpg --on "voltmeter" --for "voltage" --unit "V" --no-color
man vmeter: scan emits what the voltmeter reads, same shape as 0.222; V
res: 10; V
